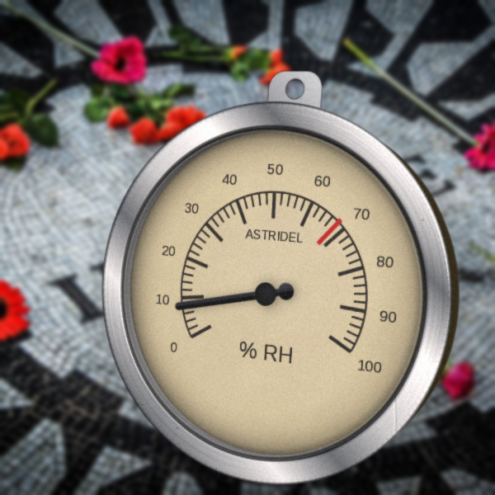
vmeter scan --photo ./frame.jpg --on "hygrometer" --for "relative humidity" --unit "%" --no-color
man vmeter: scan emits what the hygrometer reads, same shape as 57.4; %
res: 8; %
